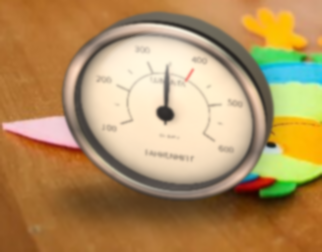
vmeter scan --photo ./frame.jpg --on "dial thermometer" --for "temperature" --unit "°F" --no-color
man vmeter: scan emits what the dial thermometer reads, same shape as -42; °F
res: 350; °F
